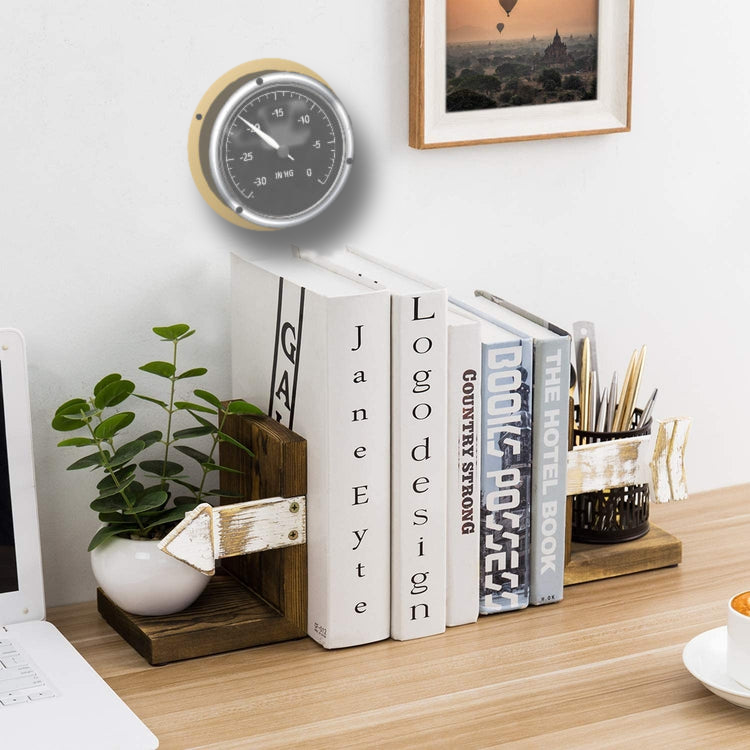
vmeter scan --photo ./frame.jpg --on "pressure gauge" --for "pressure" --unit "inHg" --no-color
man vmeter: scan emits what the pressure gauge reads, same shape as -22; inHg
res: -20; inHg
